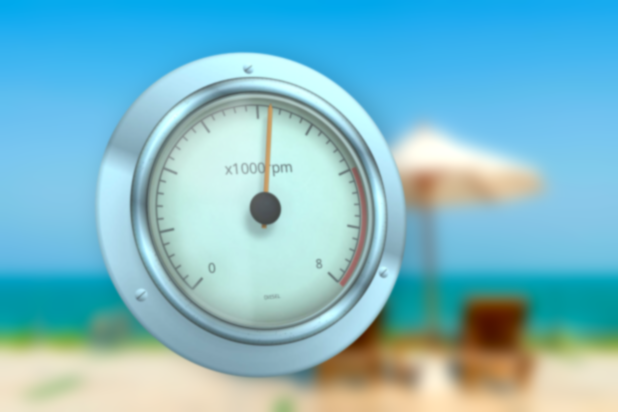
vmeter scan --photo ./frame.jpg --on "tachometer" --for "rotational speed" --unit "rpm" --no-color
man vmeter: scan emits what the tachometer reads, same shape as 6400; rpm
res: 4200; rpm
